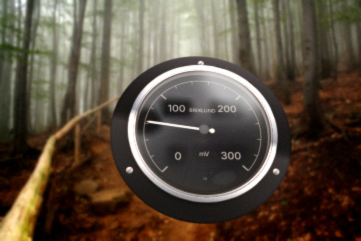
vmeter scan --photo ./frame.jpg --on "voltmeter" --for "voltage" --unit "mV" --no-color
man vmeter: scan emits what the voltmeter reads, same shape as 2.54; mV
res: 60; mV
